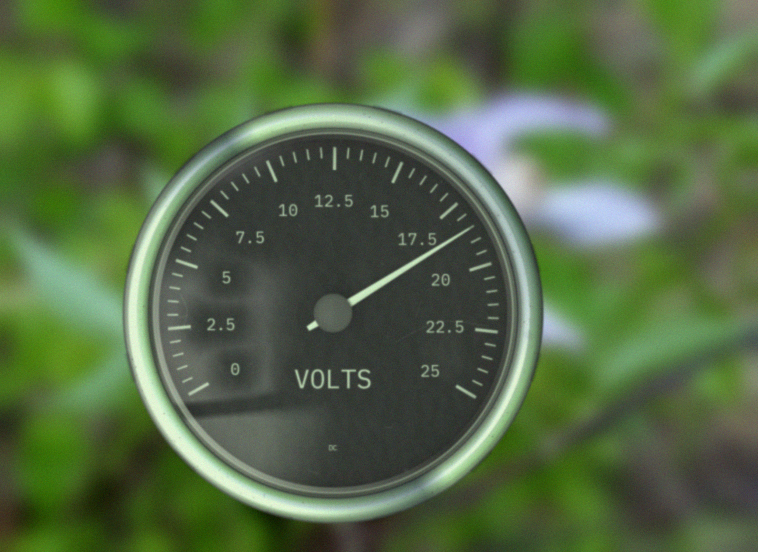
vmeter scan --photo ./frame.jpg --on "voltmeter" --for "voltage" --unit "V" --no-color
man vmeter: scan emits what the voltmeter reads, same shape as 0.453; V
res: 18.5; V
